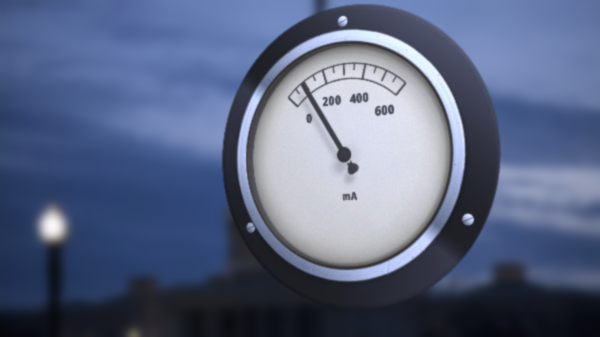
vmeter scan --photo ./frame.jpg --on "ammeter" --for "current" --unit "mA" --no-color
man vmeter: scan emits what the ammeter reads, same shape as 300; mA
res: 100; mA
